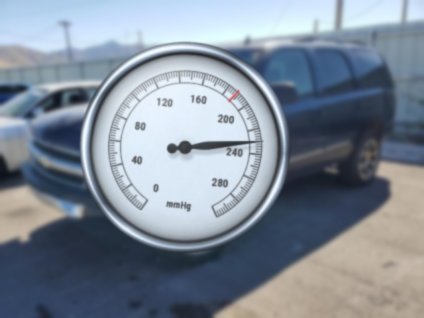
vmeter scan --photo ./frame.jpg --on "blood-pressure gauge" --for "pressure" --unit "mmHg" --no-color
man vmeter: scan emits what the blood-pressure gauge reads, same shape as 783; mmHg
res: 230; mmHg
